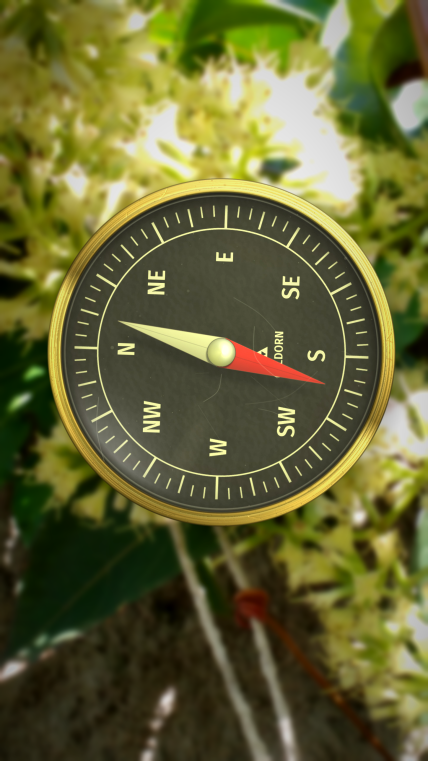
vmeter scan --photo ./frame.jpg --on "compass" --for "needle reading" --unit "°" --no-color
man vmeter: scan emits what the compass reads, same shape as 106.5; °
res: 195; °
